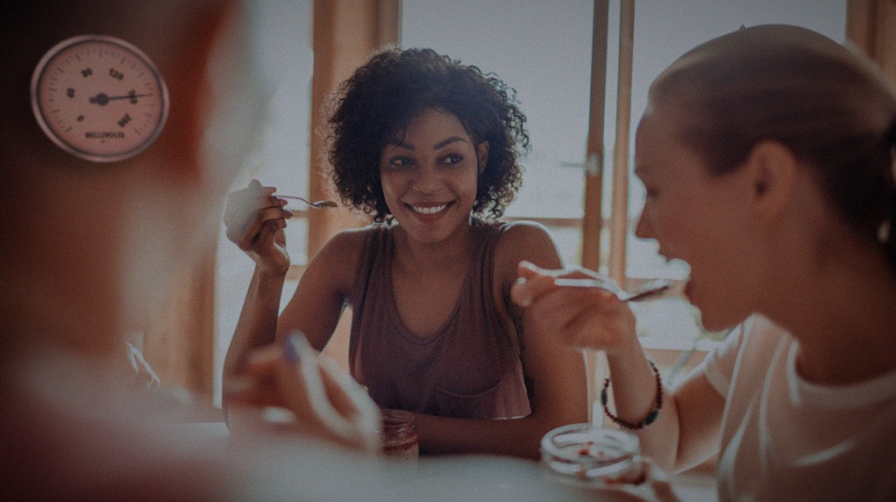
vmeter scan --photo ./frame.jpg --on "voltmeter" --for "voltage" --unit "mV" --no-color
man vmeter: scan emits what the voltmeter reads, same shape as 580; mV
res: 160; mV
